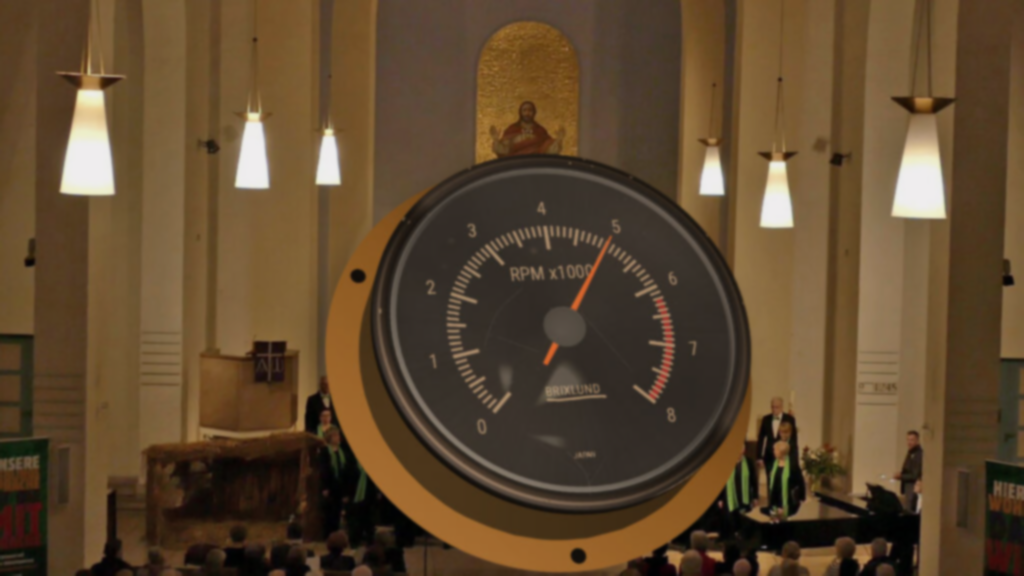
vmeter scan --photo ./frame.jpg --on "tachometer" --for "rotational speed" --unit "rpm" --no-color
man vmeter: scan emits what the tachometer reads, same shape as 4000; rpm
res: 5000; rpm
